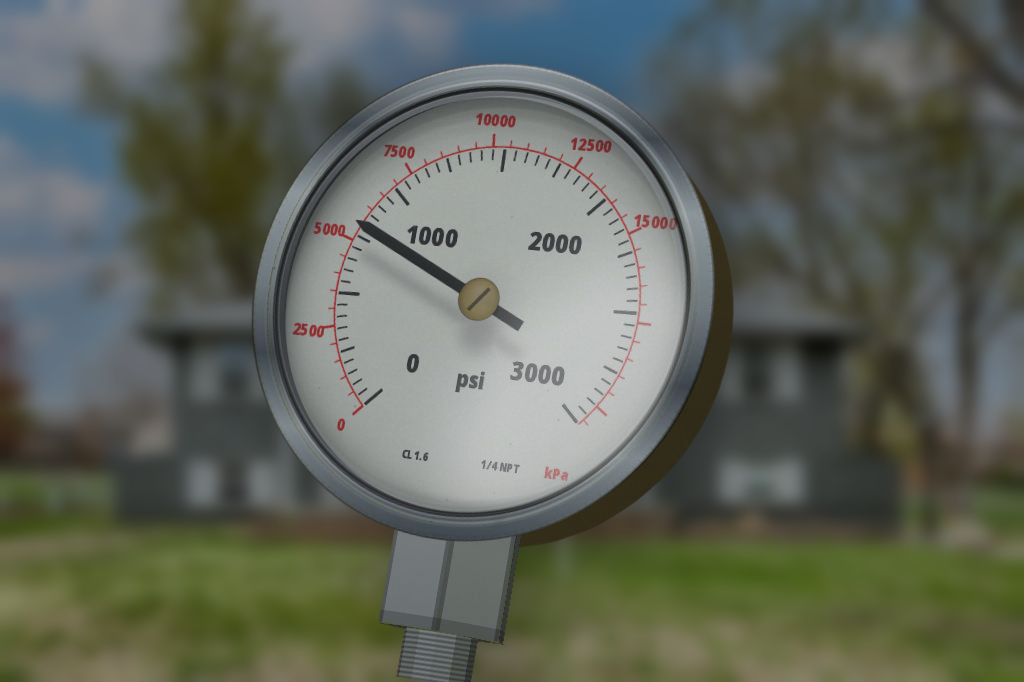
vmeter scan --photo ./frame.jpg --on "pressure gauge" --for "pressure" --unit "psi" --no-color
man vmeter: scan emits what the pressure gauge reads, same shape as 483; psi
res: 800; psi
